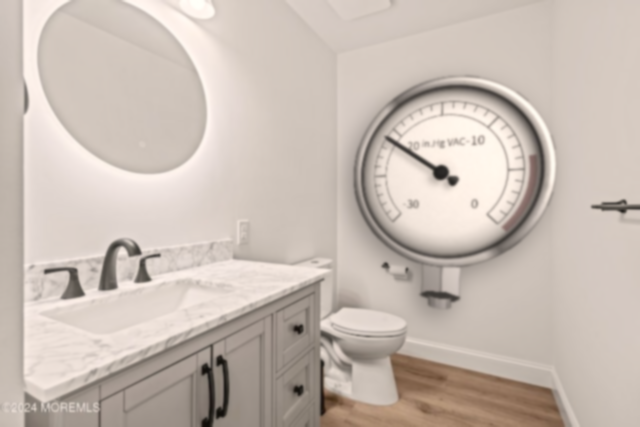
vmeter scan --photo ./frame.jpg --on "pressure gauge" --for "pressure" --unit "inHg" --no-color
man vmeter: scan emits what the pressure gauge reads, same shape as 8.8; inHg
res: -21; inHg
